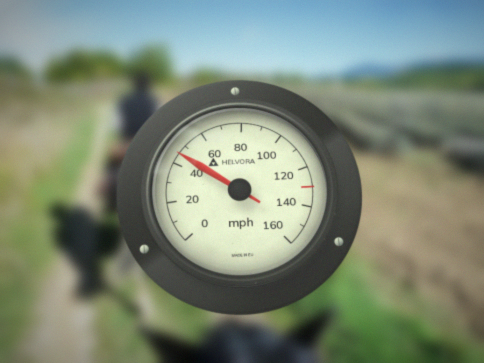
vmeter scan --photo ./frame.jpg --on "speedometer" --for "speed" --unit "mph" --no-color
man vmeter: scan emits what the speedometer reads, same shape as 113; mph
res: 45; mph
